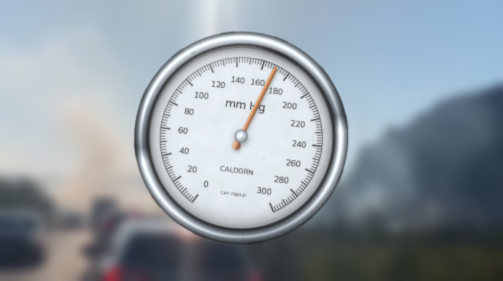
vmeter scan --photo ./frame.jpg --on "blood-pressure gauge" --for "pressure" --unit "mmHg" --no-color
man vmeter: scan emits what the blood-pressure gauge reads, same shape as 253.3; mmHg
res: 170; mmHg
